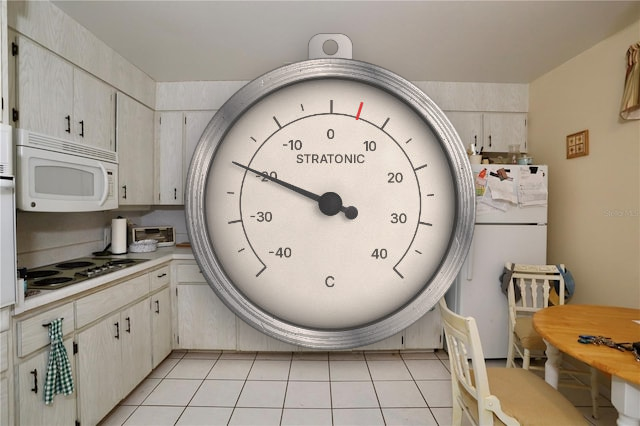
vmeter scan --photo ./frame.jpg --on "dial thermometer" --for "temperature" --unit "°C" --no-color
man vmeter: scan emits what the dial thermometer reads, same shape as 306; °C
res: -20; °C
